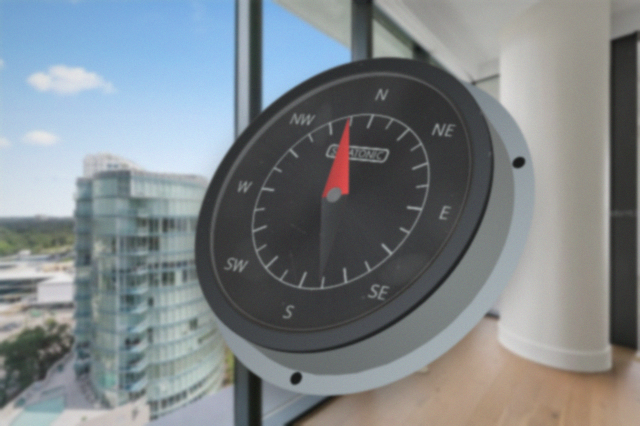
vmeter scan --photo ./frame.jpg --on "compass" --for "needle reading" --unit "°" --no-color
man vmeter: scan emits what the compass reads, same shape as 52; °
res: 345; °
